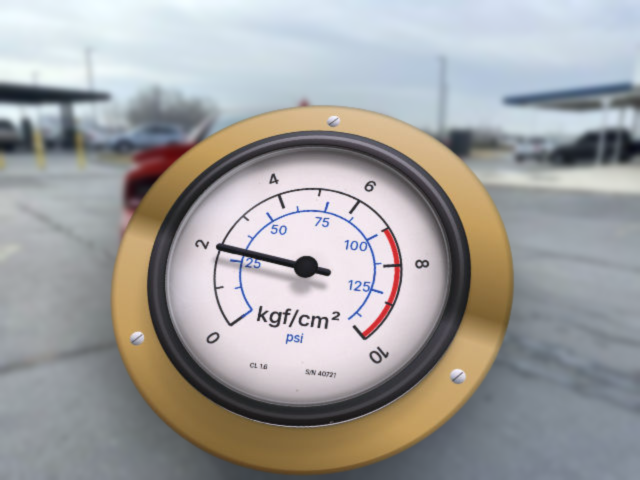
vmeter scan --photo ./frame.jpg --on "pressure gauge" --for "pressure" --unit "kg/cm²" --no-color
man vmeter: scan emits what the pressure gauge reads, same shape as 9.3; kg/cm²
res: 2; kg/cm²
